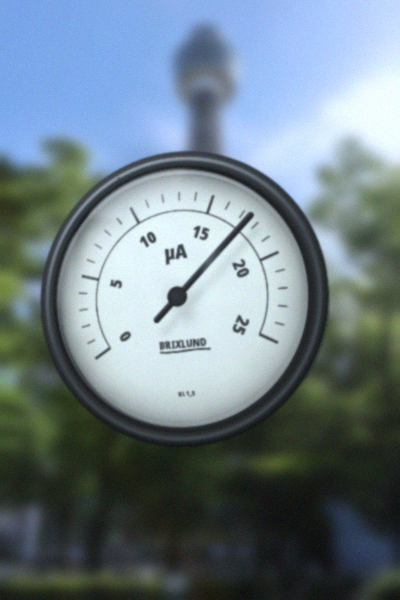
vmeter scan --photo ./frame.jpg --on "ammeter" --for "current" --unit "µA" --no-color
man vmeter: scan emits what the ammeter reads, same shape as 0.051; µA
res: 17.5; µA
